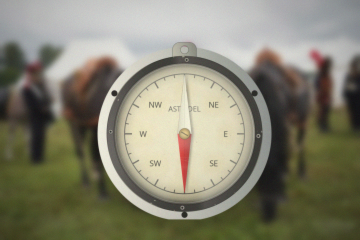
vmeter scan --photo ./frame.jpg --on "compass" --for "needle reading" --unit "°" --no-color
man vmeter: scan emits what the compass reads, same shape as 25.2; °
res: 180; °
